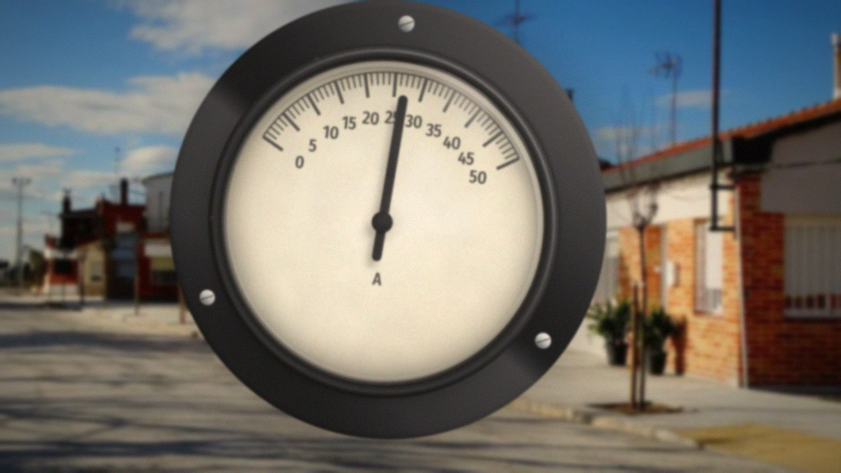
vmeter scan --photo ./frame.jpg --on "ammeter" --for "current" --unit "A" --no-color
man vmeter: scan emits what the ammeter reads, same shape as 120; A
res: 27; A
